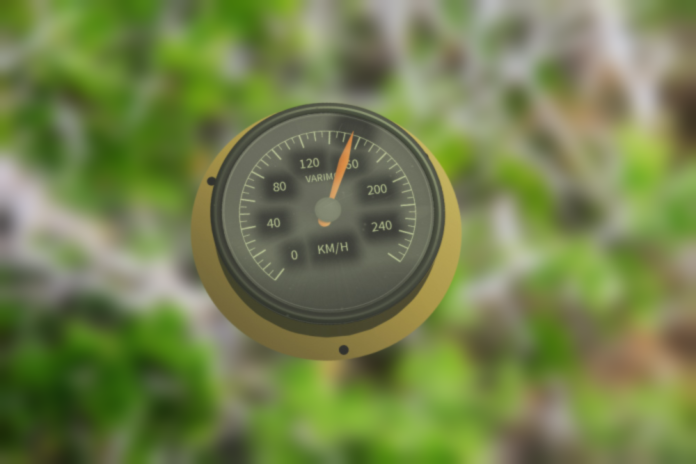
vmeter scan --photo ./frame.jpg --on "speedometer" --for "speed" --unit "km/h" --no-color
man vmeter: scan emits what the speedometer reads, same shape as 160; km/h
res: 155; km/h
